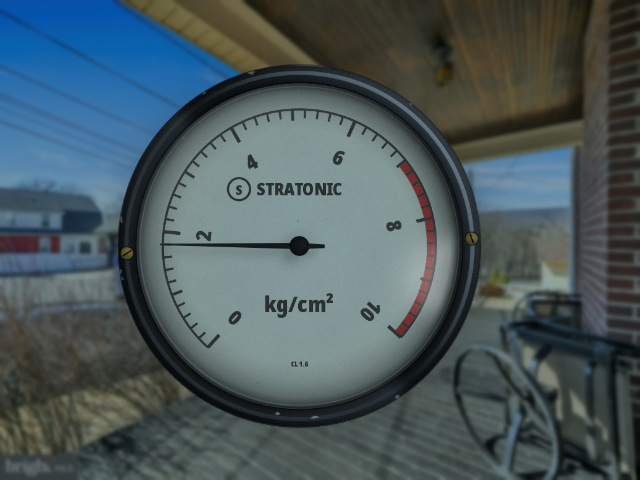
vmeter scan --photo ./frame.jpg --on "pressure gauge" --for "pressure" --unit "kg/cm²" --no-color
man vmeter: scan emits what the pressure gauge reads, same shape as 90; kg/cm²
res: 1.8; kg/cm²
